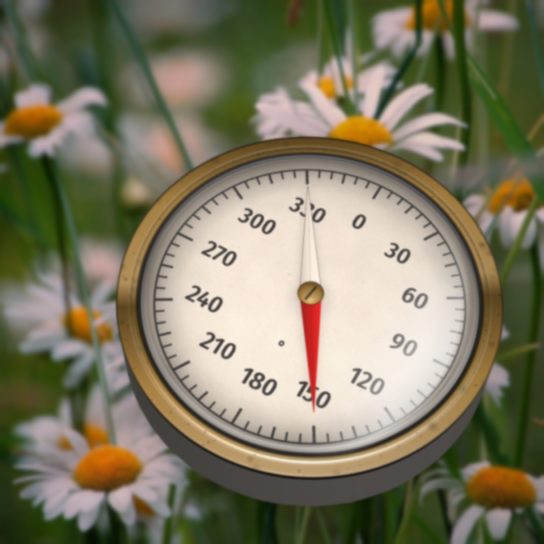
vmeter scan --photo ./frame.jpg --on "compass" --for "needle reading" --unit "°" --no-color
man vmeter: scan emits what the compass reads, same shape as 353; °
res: 150; °
